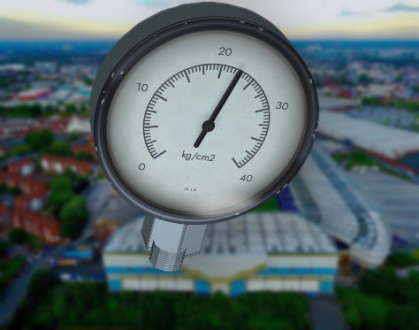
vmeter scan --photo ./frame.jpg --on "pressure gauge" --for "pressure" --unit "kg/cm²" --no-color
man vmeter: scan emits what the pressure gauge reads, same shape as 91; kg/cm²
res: 22.5; kg/cm²
